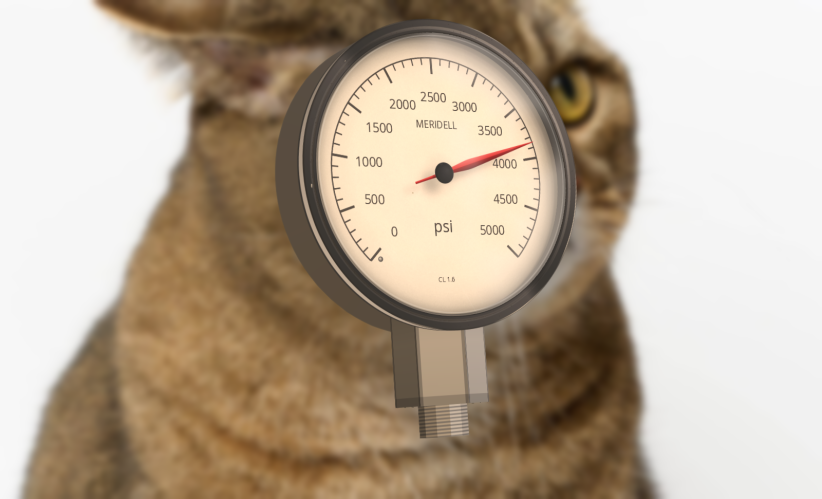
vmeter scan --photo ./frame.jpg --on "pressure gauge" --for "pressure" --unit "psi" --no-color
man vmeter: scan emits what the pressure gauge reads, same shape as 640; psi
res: 3850; psi
